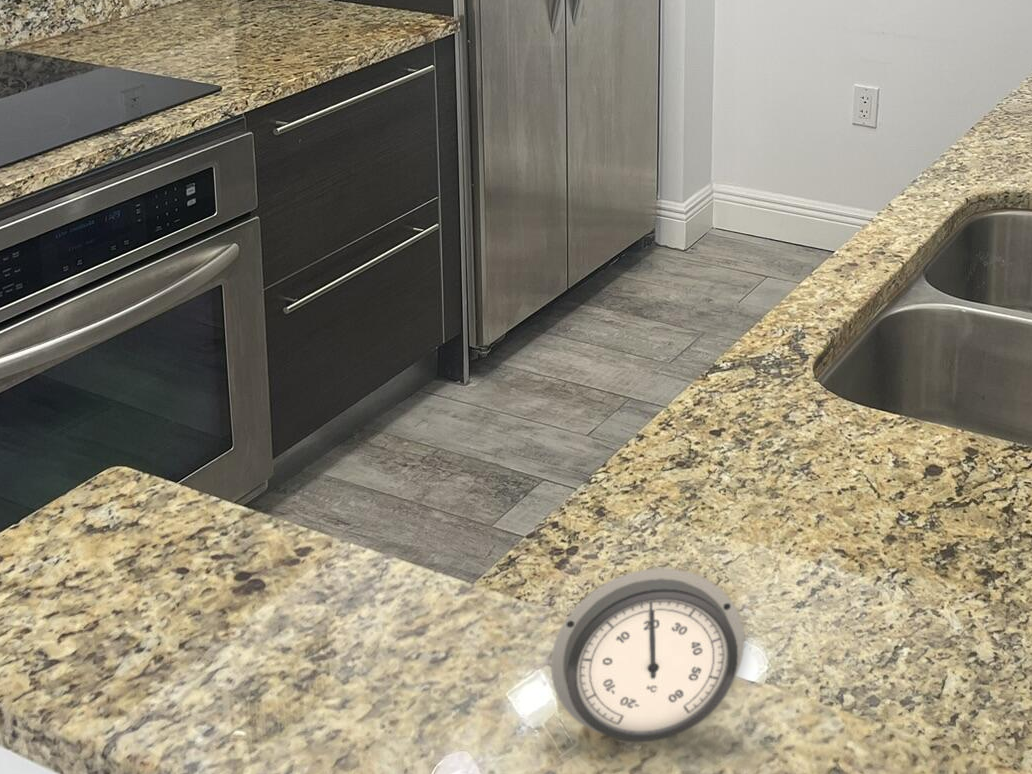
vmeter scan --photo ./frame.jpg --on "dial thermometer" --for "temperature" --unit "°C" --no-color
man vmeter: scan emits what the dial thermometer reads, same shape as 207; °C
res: 20; °C
